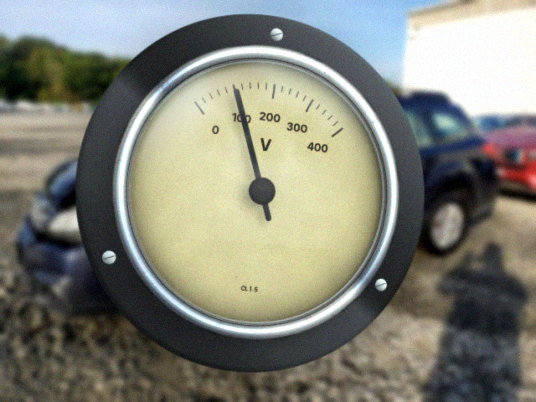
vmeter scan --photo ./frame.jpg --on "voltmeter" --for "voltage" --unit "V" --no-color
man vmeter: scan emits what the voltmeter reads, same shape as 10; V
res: 100; V
